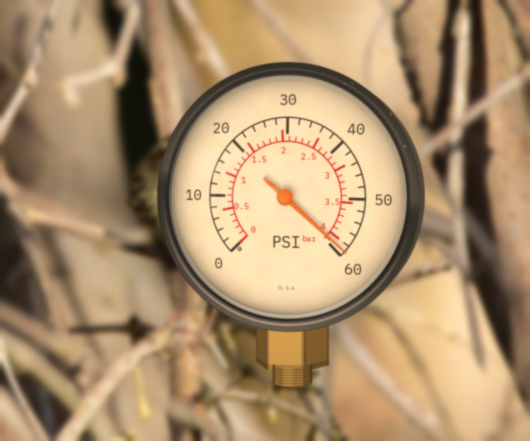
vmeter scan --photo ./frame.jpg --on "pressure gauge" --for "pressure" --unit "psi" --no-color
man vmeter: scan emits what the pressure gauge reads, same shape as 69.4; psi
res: 59; psi
